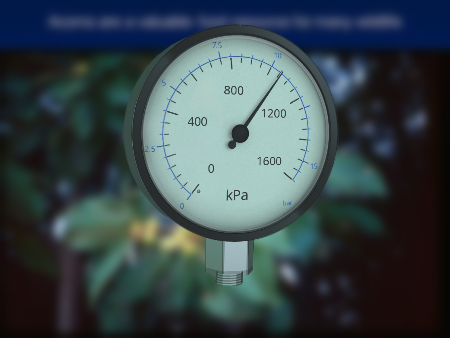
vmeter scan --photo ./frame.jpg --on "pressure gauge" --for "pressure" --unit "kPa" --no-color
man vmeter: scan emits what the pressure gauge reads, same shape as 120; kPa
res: 1050; kPa
